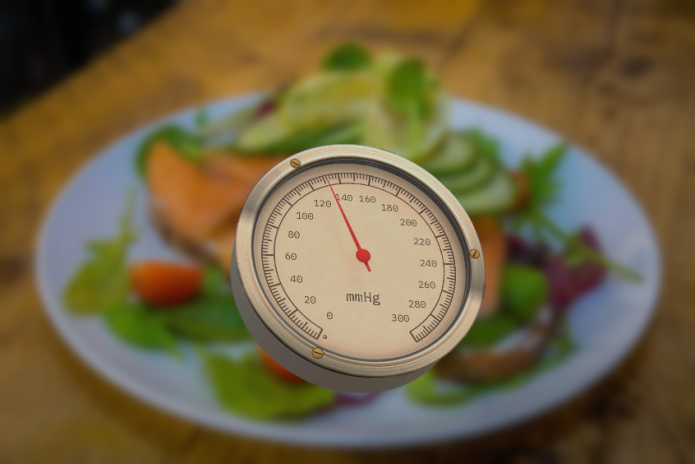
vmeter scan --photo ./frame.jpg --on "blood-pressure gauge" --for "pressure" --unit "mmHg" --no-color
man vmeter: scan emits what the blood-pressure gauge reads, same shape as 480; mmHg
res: 130; mmHg
